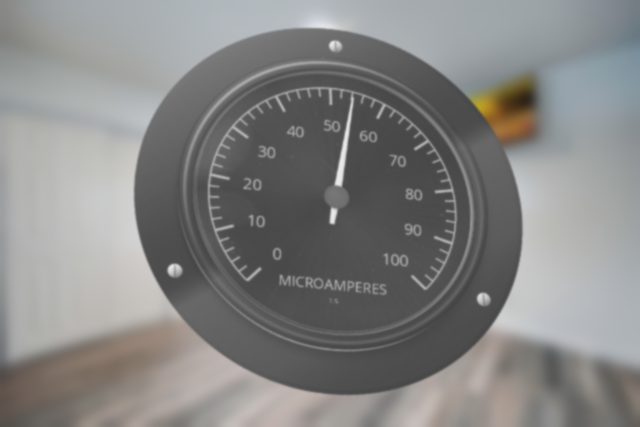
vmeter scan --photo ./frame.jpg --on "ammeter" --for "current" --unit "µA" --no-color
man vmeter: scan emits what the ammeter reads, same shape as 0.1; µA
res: 54; µA
